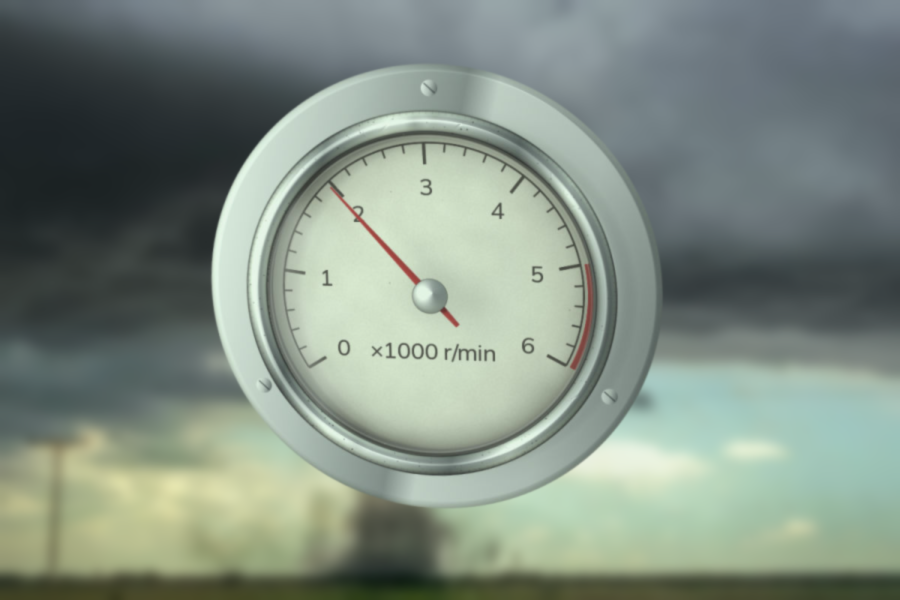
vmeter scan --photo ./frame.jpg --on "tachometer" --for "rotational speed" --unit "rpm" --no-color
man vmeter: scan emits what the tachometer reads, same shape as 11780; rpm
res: 2000; rpm
